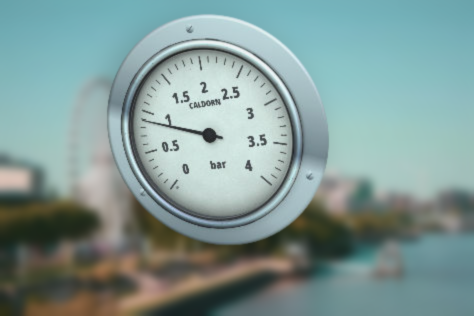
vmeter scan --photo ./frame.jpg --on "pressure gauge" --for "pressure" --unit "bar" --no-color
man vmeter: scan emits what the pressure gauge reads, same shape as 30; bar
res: 0.9; bar
